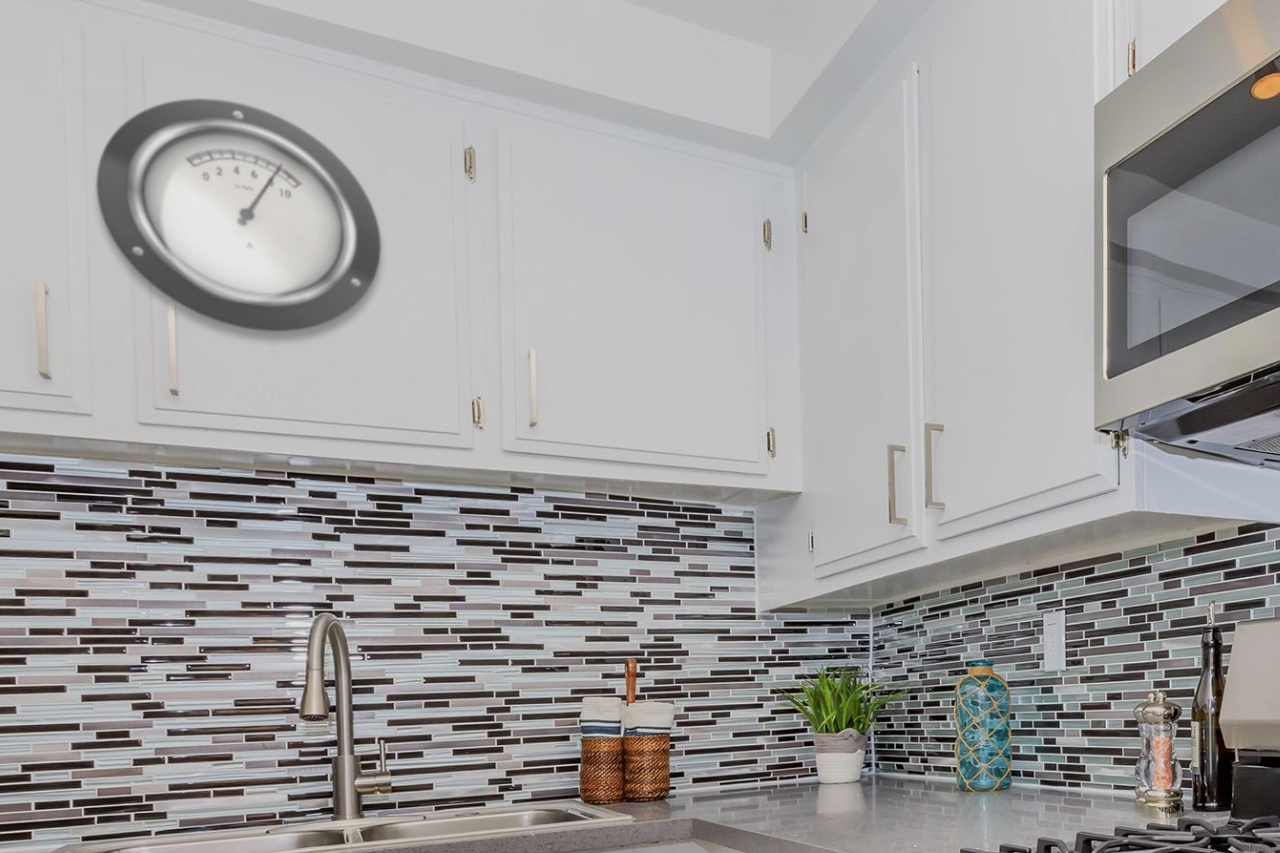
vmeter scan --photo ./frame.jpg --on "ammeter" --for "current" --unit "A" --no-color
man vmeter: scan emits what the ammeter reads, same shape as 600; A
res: 8; A
